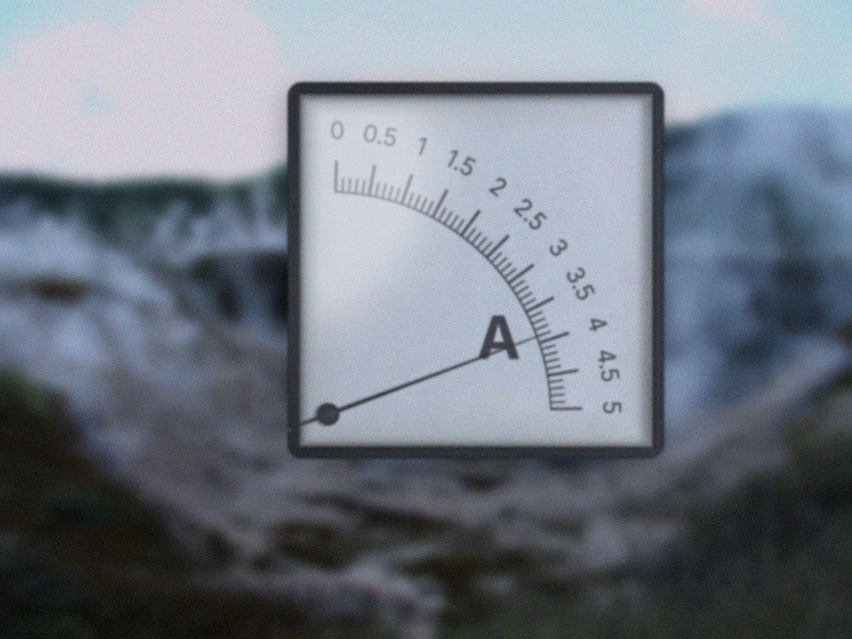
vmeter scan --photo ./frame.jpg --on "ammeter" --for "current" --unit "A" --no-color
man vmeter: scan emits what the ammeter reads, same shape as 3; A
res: 3.9; A
